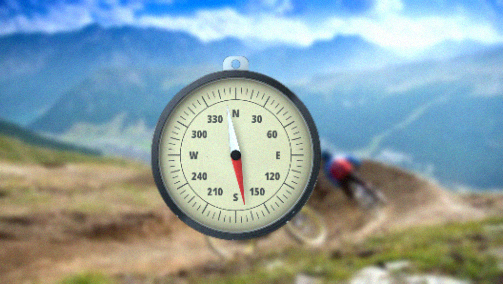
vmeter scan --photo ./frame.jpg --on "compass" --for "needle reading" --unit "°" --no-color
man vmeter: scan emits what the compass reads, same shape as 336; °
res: 170; °
